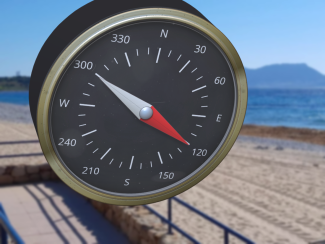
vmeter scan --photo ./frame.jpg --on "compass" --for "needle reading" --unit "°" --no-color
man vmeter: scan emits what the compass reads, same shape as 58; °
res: 120; °
